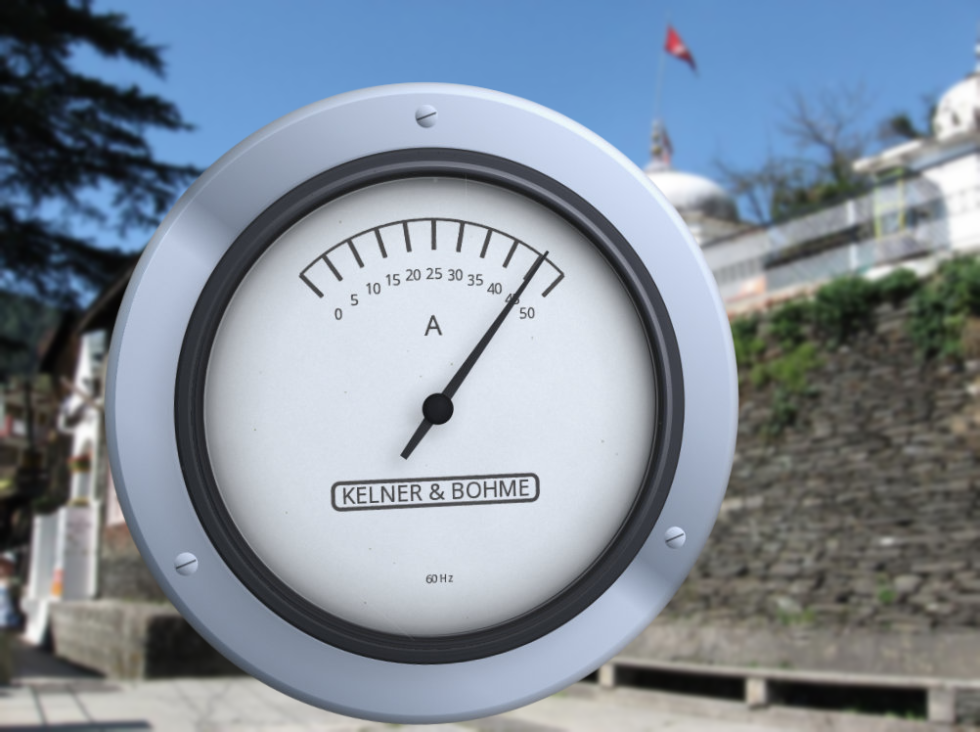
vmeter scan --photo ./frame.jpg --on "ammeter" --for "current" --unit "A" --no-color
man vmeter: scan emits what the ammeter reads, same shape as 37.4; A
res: 45; A
